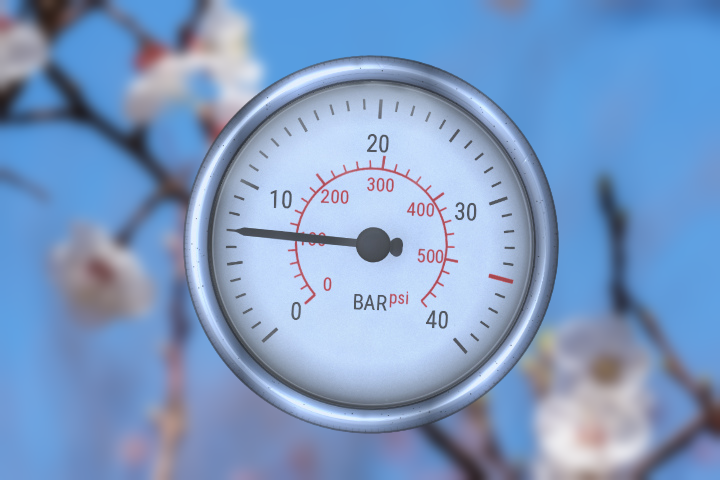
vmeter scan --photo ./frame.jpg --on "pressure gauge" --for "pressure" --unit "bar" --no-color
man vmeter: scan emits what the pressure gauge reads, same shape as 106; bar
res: 7; bar
